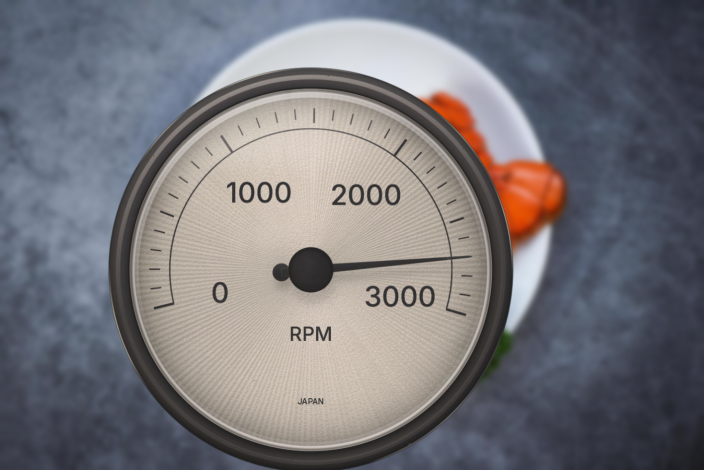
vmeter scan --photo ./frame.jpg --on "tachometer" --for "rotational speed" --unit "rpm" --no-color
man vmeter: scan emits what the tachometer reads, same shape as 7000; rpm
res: 2700; rpm
